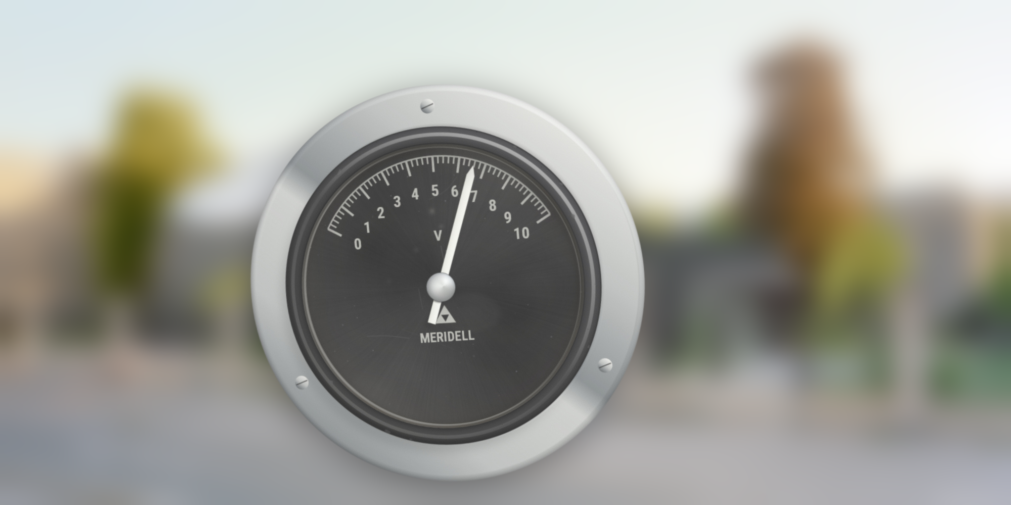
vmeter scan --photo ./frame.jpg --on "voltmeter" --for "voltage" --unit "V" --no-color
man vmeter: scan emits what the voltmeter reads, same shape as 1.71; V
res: 6.6; V
